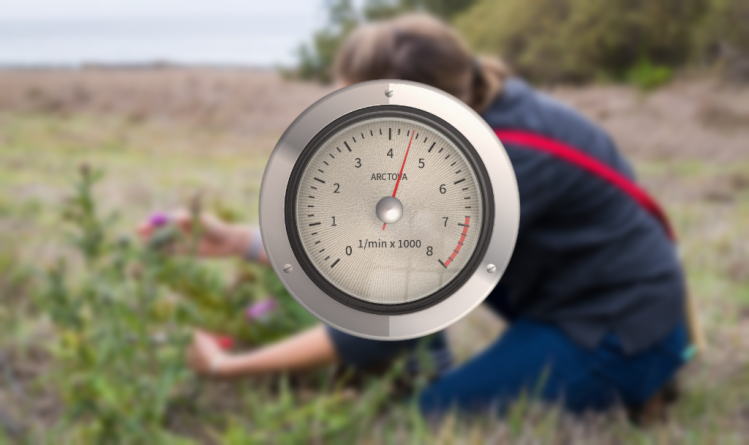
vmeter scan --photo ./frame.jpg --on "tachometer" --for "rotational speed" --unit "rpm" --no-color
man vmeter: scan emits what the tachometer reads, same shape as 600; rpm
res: 4500; rpm
